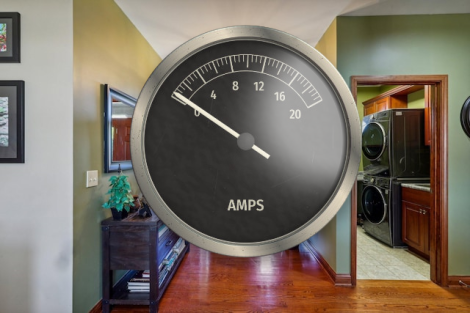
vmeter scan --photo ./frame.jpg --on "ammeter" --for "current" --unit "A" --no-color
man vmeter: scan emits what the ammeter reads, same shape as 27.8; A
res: 0.5; A
